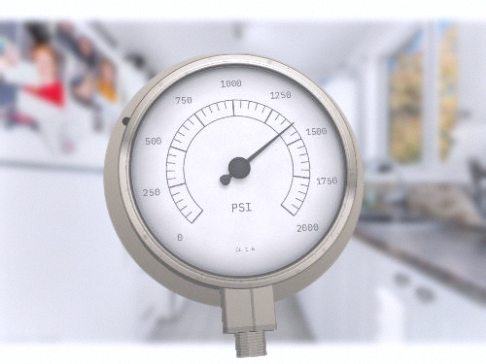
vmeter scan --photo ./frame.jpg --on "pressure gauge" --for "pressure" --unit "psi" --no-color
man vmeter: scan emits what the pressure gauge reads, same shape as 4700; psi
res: 1400; psi
